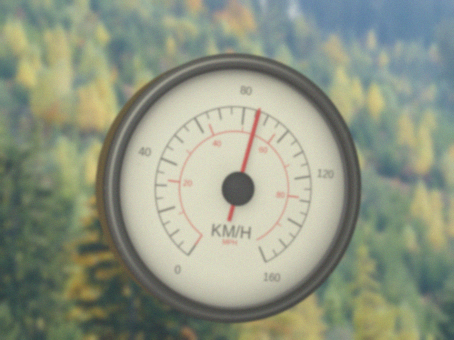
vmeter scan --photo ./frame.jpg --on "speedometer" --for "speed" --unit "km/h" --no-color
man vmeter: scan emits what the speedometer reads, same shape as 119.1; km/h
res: 85; km/h
